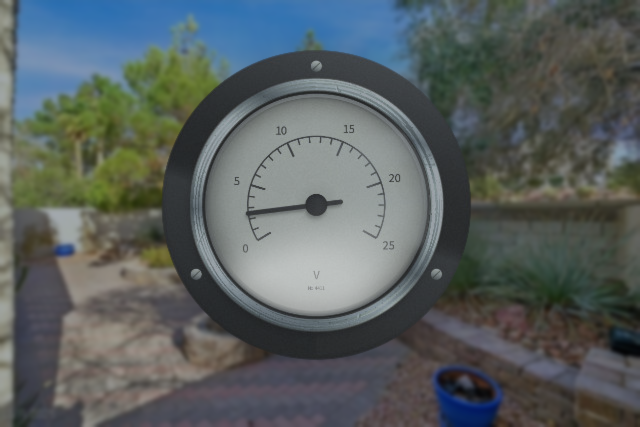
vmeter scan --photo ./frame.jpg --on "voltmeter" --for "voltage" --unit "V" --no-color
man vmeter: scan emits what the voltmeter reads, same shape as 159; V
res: 2.5; V
